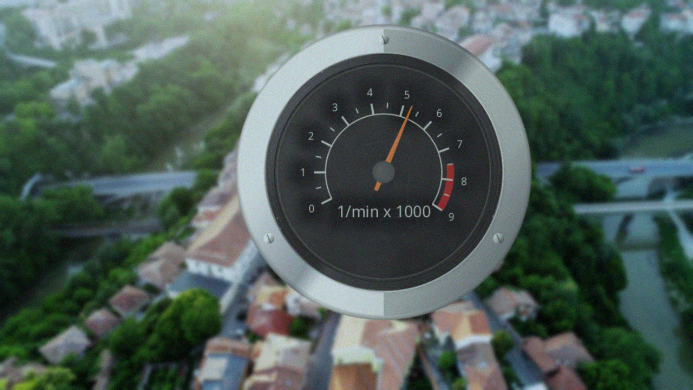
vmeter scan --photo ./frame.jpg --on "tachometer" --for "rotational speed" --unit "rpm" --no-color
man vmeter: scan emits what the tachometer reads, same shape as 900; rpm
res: 5250; rpm
